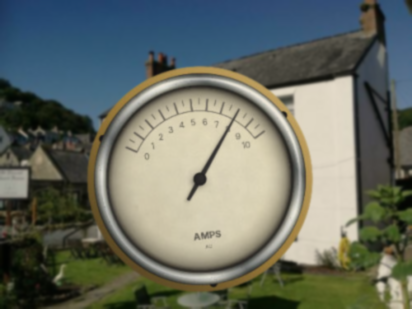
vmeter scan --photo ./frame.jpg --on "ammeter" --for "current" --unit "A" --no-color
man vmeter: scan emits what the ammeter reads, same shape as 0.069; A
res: 8; A
